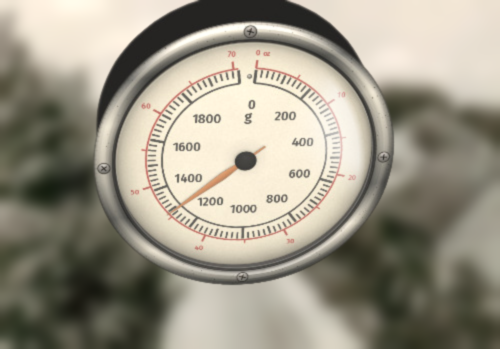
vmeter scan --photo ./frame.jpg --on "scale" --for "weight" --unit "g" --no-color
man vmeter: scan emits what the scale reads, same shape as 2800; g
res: 1300; g
